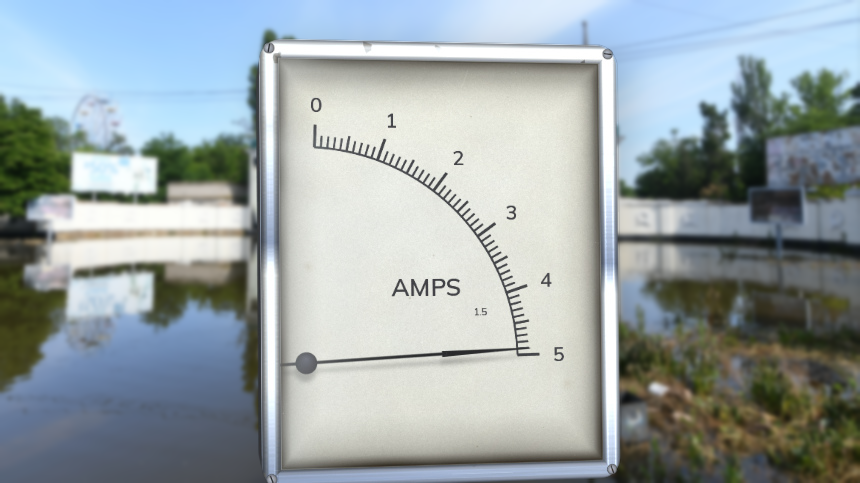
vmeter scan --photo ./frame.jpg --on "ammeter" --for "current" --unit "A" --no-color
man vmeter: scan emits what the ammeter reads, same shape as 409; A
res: 4.9; A
